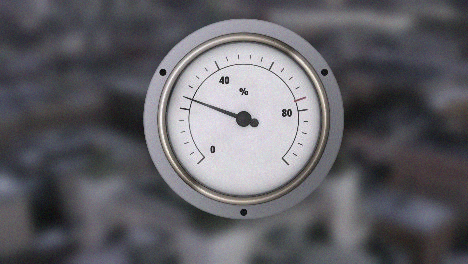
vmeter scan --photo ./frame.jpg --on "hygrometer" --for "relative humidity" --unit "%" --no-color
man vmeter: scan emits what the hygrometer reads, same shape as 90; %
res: 24; %
